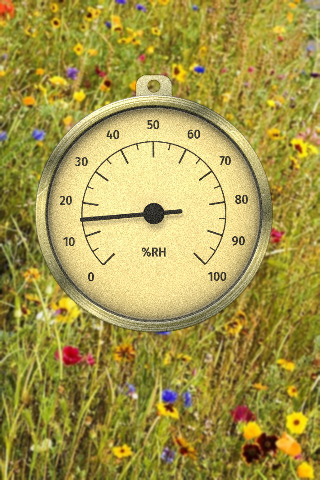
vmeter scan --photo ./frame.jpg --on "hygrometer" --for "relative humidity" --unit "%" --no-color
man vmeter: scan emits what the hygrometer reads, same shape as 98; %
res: 15; %
